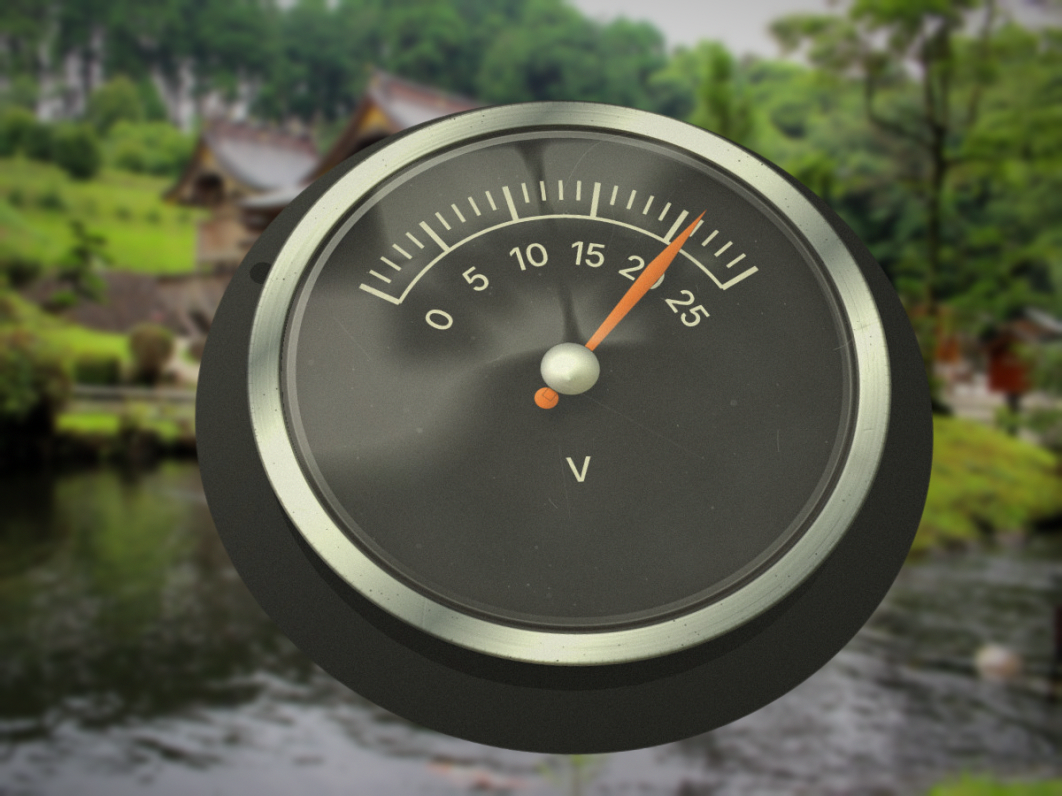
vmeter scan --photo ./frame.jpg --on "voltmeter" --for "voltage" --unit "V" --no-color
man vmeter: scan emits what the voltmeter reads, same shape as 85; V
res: 21; V
